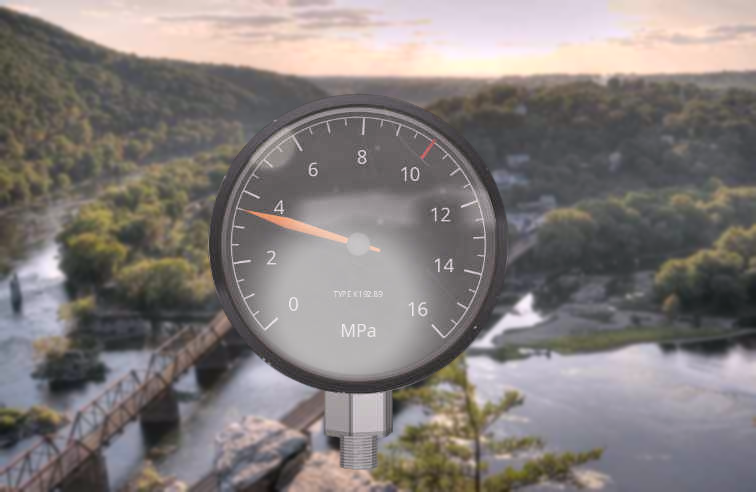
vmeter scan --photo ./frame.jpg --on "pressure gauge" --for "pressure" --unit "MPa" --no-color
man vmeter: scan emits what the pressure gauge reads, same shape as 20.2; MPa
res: 3.5; MPa
